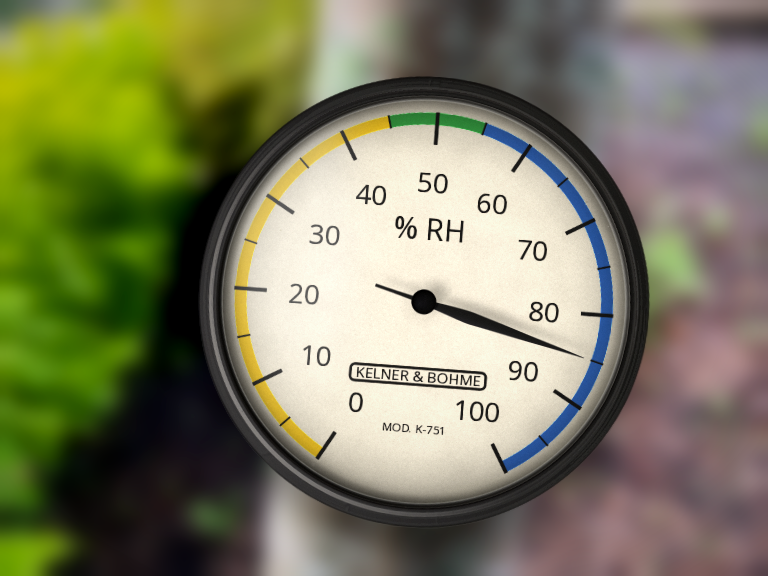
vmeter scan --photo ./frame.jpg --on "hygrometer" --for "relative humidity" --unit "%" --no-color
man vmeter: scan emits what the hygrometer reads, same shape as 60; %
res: 85; %
